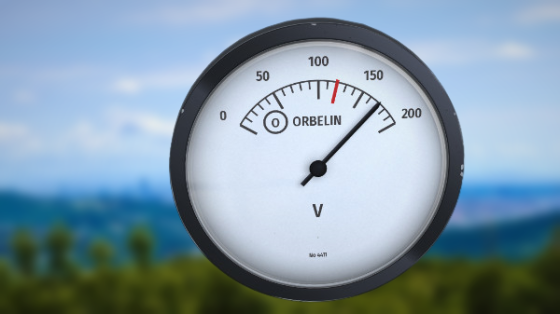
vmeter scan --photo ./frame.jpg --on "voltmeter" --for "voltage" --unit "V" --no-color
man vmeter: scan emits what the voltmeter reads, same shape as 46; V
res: 170; V
